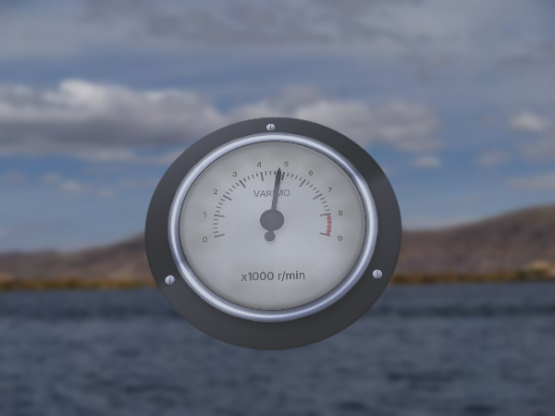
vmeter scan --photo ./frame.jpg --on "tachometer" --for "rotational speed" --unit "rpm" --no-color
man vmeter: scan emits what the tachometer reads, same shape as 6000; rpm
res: 4800; rpm
